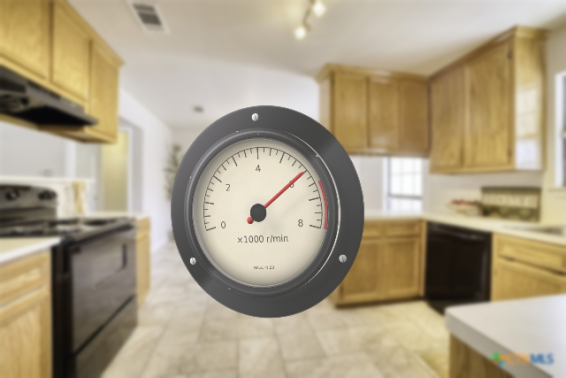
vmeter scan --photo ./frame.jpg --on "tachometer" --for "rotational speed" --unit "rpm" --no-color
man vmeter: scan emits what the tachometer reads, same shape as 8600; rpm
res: 6000; rpm
